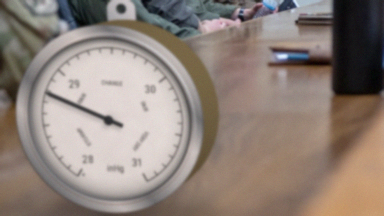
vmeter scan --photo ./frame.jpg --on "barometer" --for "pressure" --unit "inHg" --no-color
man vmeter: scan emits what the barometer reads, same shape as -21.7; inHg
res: 28.8; inHg
